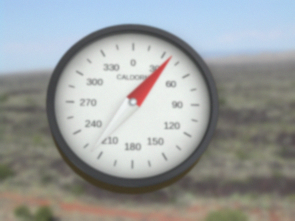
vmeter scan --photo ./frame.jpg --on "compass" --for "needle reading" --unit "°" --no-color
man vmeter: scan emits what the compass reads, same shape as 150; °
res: 37.5; °
